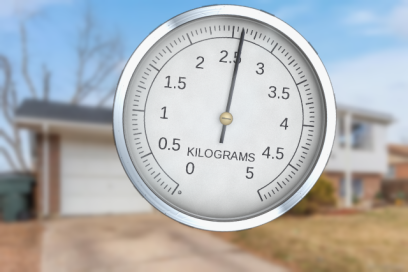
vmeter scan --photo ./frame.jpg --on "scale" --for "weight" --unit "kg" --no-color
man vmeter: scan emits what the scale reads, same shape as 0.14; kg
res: 2.6; kg
